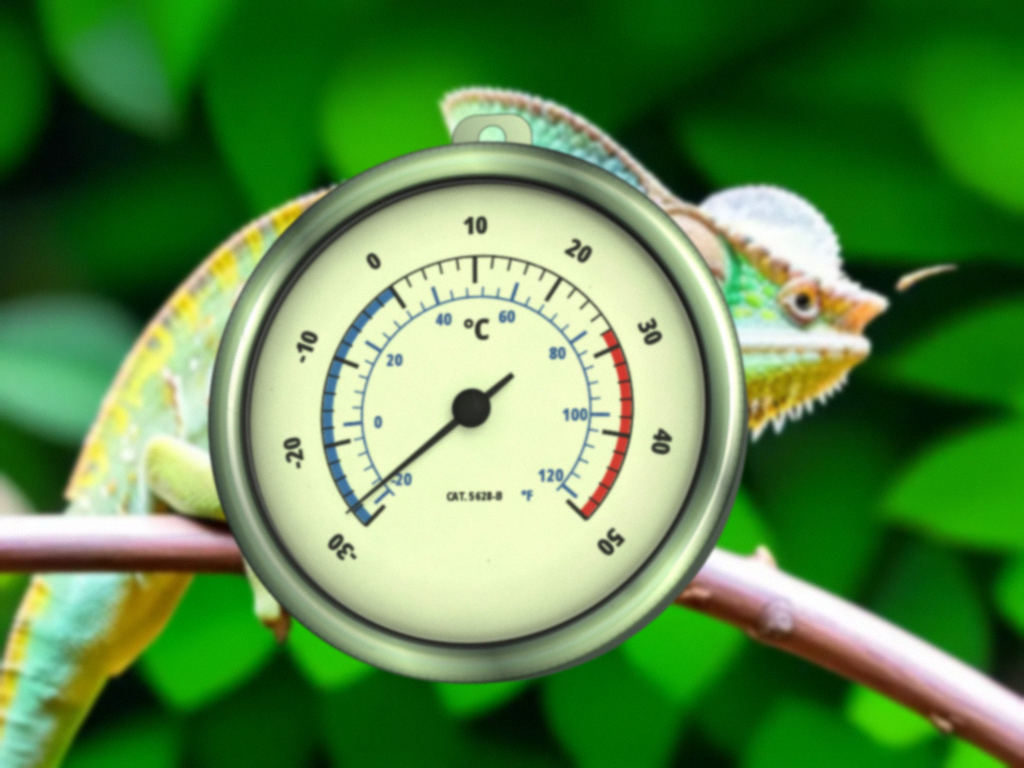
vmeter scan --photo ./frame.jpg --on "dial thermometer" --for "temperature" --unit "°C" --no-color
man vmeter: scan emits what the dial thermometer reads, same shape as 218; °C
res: -28; °C
